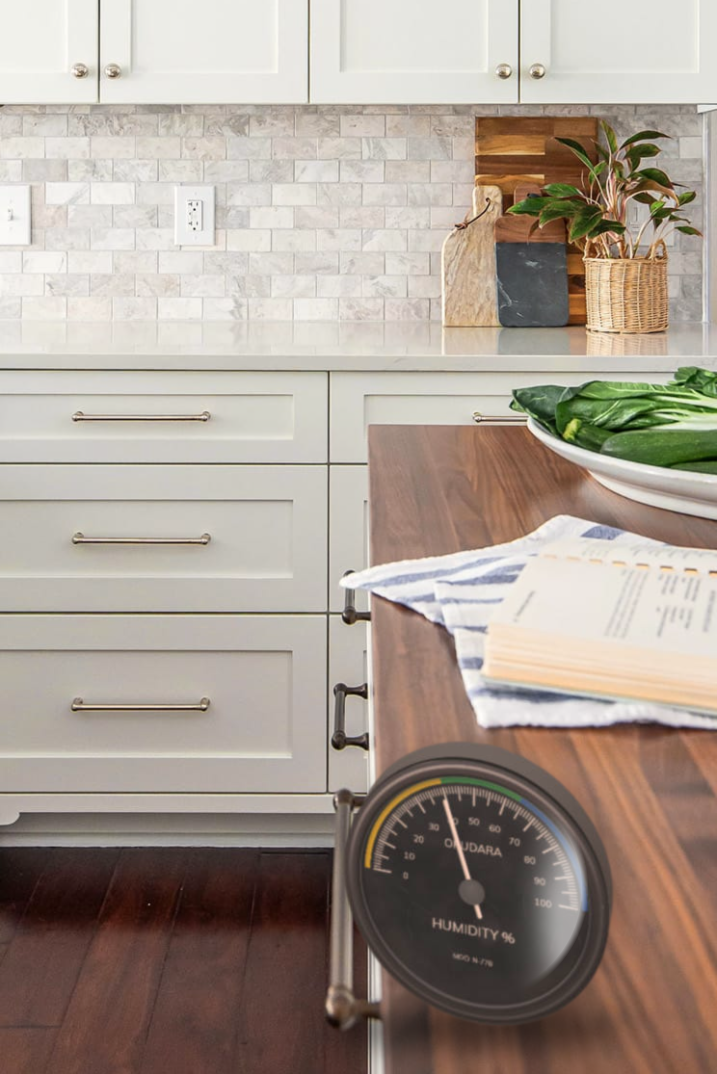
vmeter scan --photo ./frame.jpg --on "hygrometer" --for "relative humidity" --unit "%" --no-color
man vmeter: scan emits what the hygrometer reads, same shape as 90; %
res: 40; %
